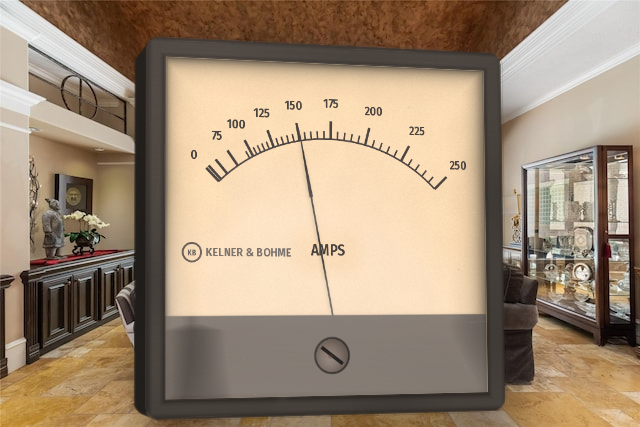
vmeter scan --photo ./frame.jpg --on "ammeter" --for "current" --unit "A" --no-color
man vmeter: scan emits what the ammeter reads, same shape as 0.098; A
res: 150; A
